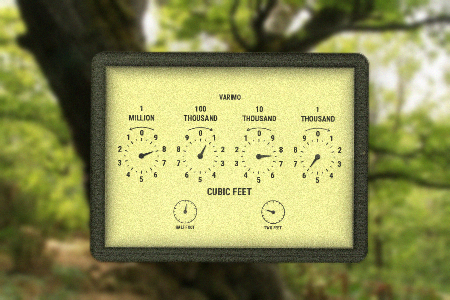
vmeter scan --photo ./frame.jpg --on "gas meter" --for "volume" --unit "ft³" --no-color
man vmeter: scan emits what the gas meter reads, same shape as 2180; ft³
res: 807600; ft³
